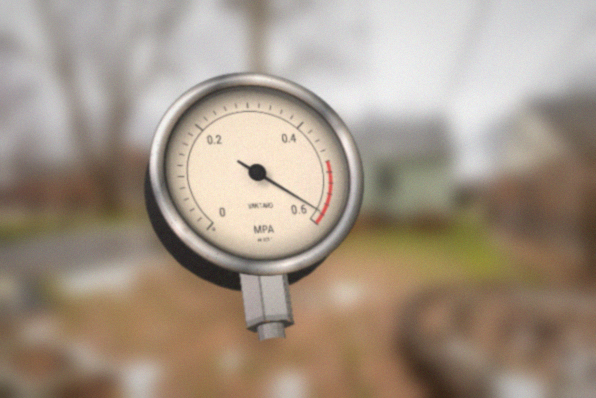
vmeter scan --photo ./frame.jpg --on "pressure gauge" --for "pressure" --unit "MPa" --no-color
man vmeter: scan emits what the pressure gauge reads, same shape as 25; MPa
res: 0.58; MPa
